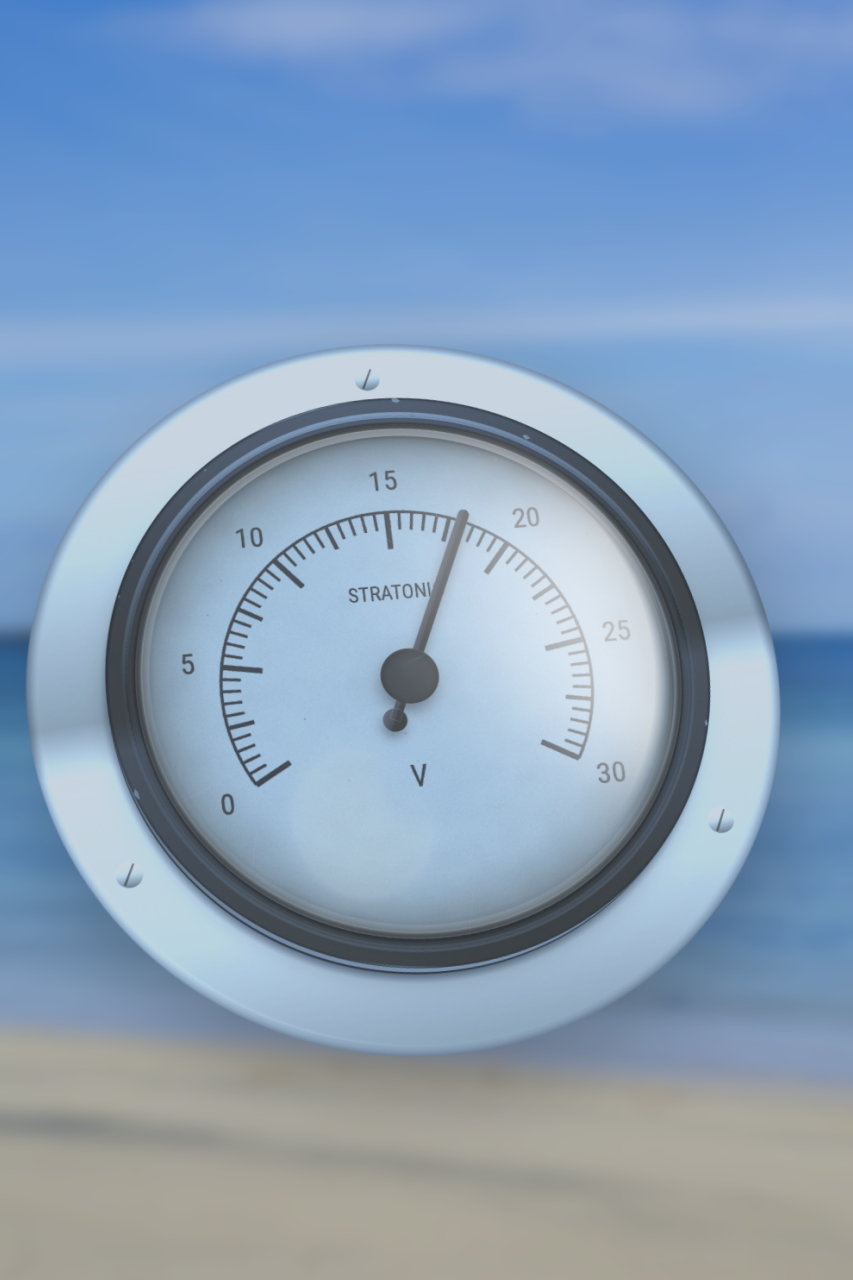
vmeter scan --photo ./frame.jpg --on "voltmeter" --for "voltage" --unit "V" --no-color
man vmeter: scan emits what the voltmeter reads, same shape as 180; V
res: 18; V
